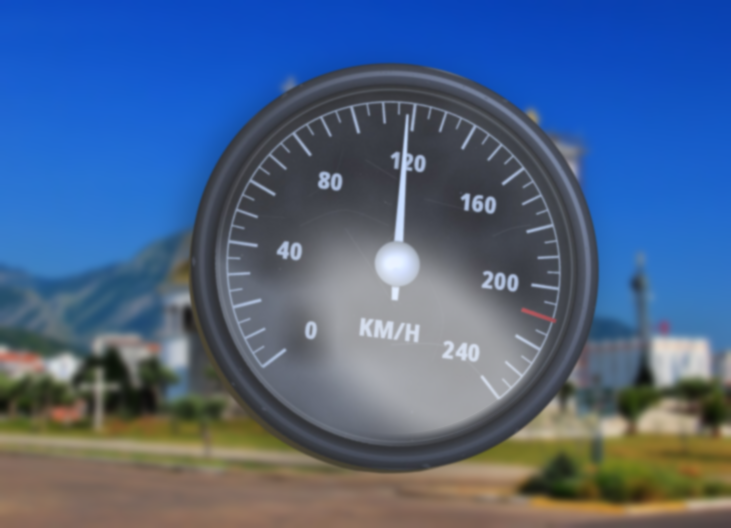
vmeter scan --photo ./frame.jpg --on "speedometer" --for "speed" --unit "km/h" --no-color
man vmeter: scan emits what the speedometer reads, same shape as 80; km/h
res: 117.5; km/h
